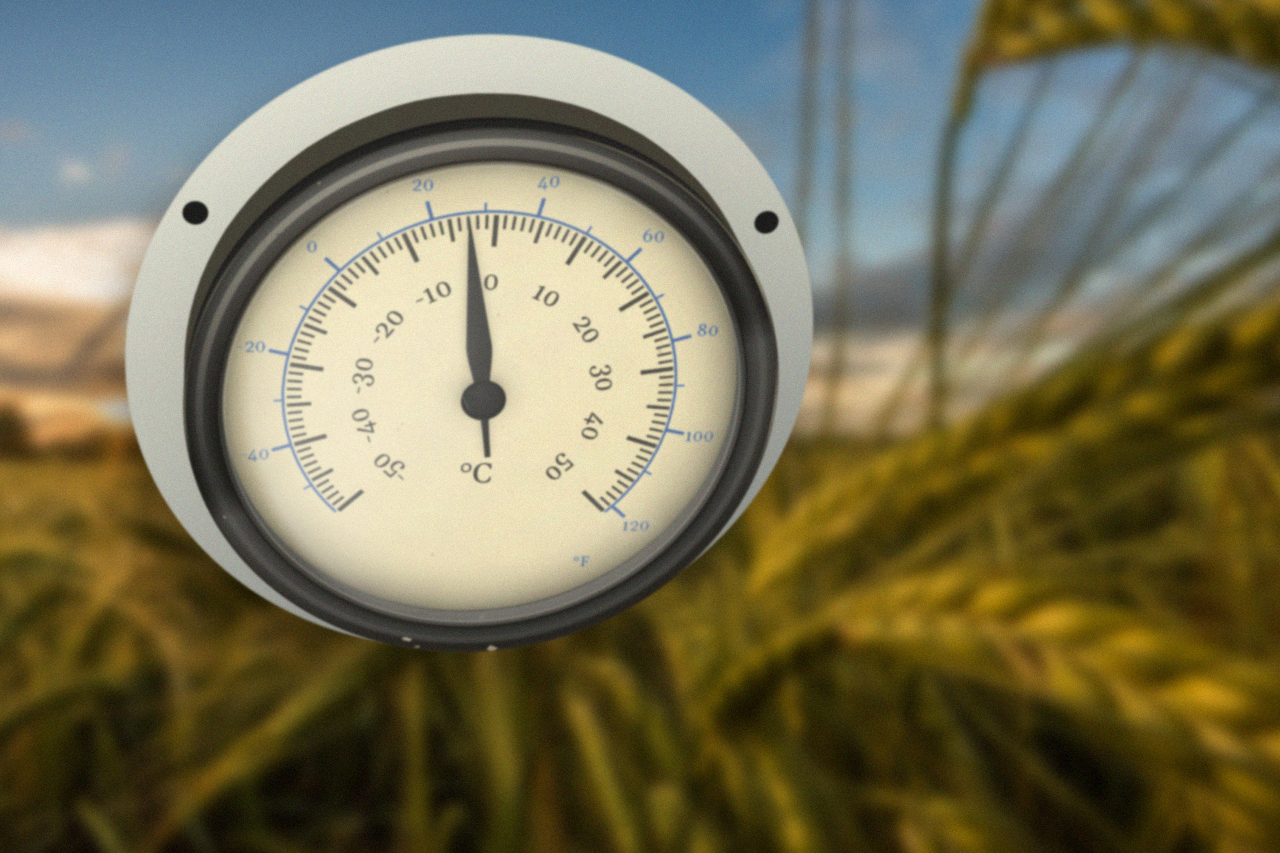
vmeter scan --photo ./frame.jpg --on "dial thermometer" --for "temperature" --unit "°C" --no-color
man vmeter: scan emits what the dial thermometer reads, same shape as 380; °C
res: -3; °C
